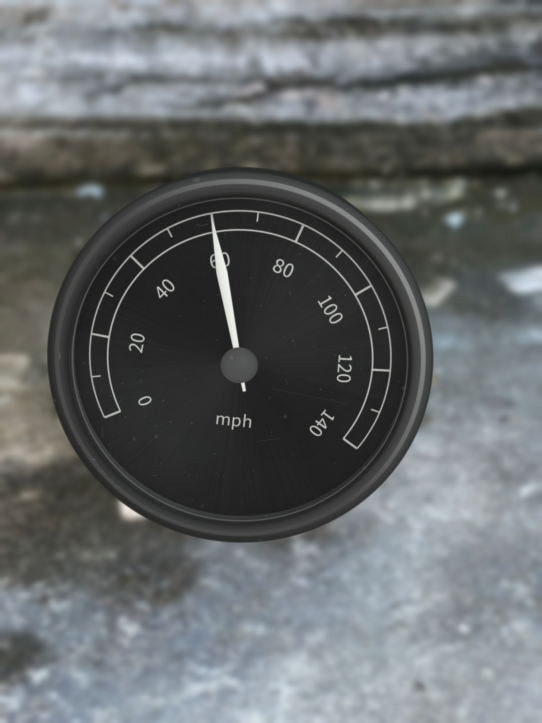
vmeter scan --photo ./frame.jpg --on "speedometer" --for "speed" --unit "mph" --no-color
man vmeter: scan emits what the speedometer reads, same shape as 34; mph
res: 60; mph
